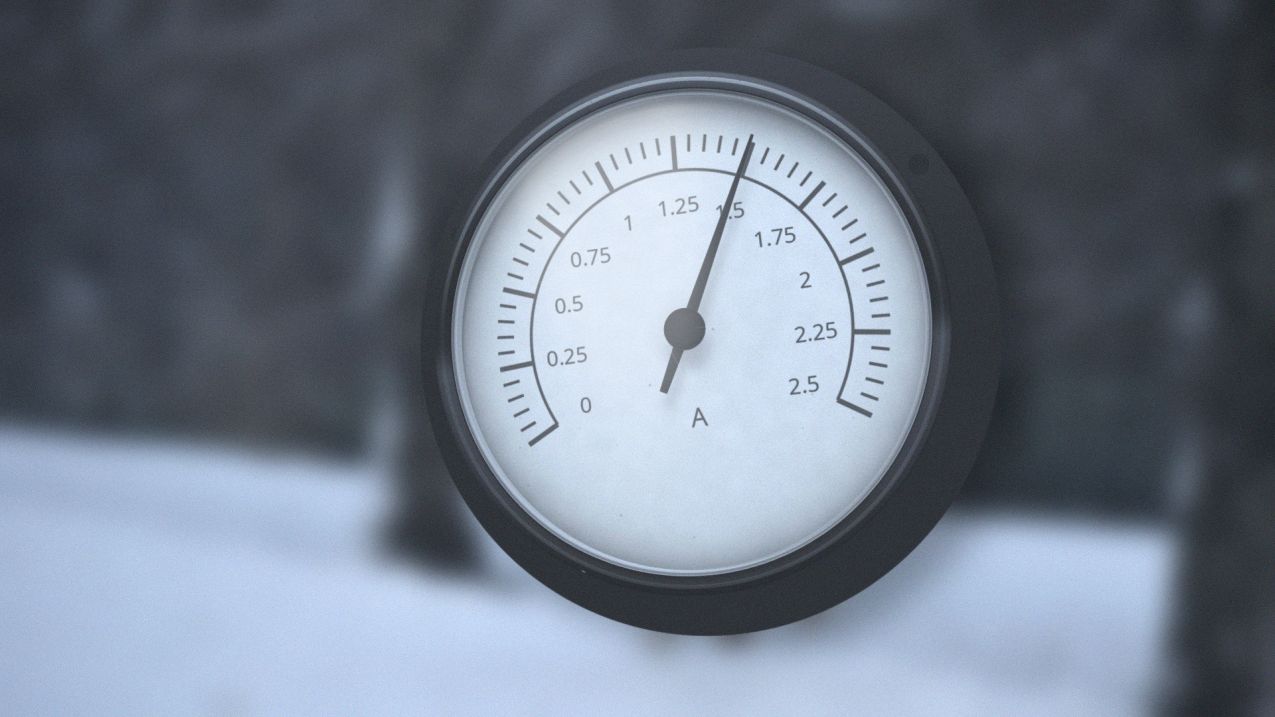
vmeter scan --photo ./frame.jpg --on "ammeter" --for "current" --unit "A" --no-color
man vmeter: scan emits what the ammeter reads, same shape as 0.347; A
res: 1.5; A
